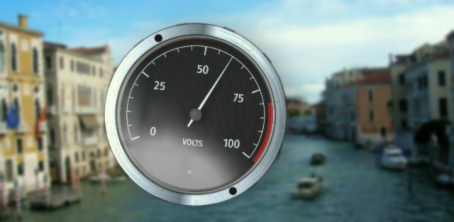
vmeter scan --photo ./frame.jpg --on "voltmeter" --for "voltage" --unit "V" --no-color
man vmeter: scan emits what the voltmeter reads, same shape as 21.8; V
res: 60; V
